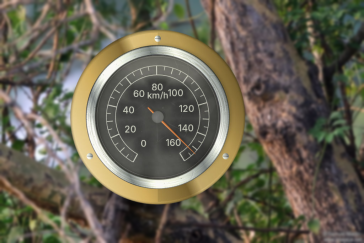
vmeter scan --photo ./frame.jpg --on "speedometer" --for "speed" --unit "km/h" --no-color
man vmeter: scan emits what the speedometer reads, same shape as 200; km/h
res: 152.5; km/h
